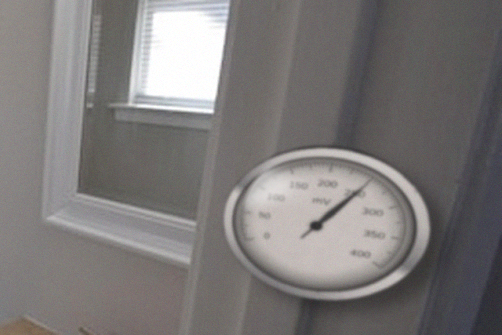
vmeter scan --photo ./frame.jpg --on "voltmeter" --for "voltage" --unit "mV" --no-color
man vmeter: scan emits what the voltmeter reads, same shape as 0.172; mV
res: 250; mV
